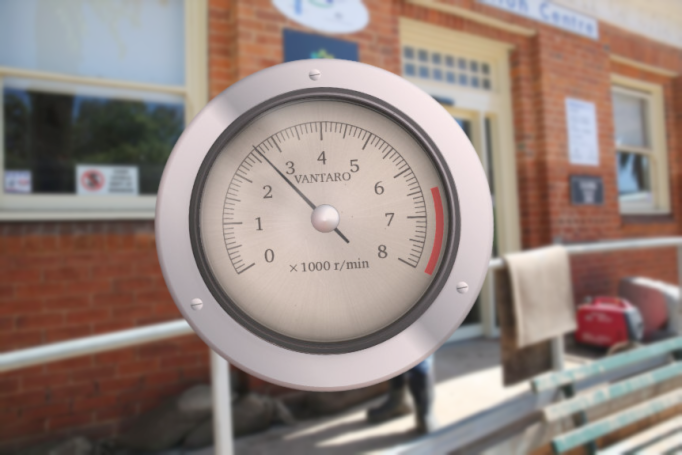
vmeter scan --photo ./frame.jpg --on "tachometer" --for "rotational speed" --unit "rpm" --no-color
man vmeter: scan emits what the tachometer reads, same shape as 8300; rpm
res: 2600; rpm
